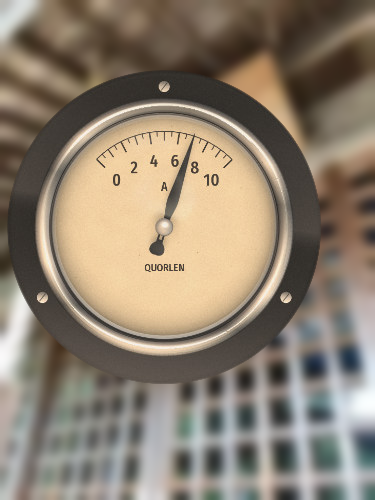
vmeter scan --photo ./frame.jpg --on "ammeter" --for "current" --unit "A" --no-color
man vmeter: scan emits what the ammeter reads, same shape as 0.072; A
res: 7; A
